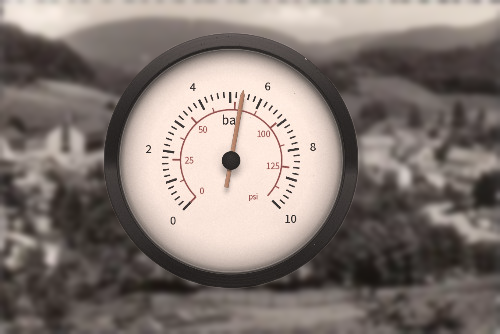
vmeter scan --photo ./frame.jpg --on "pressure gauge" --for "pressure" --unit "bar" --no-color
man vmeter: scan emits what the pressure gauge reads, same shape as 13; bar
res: 5.4; bar
